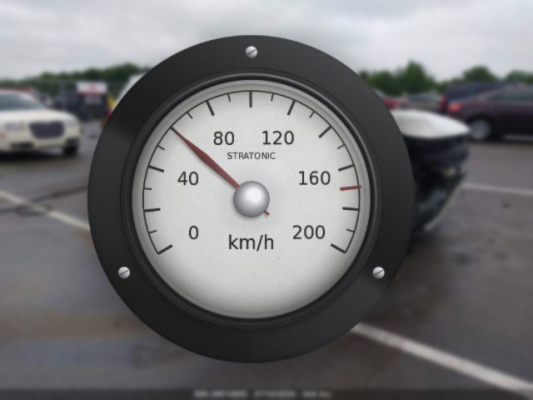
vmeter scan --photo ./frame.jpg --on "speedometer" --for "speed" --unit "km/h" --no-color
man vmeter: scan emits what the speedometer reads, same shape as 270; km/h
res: 60; km/h
